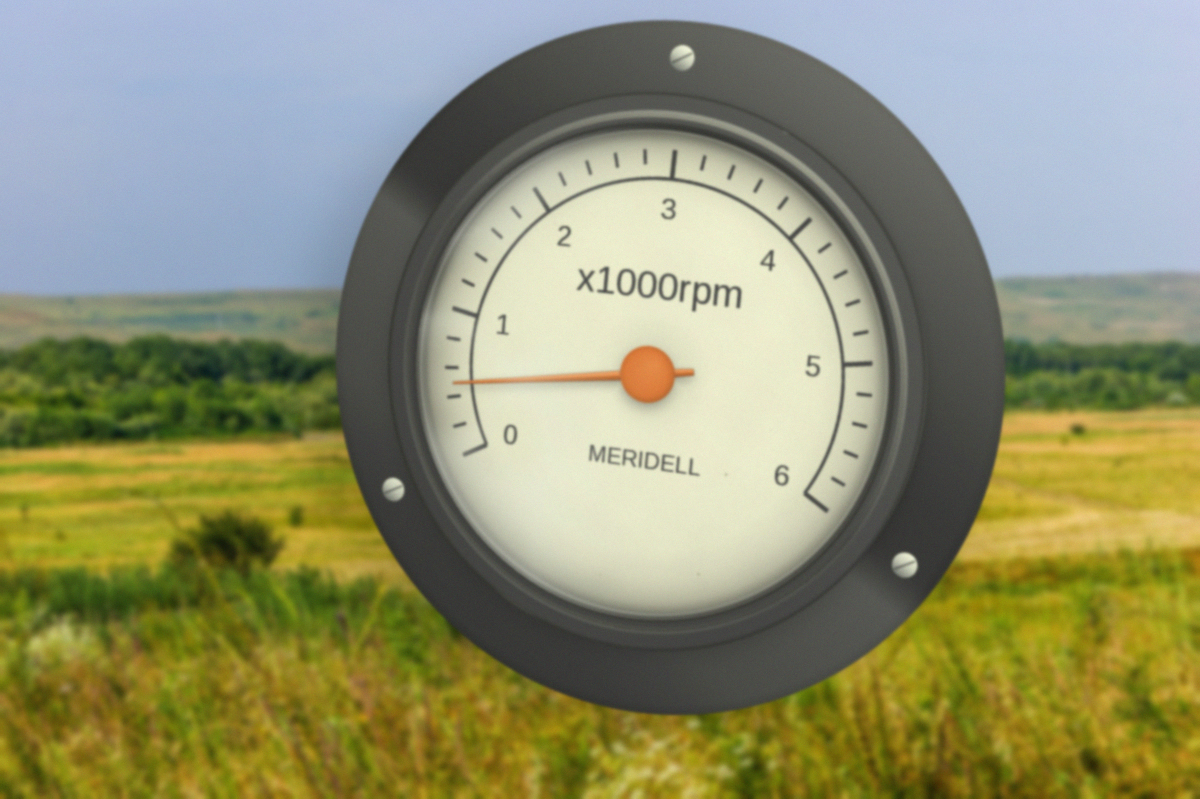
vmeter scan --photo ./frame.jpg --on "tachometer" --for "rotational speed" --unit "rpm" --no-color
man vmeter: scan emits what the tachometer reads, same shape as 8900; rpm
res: 500; rpm
